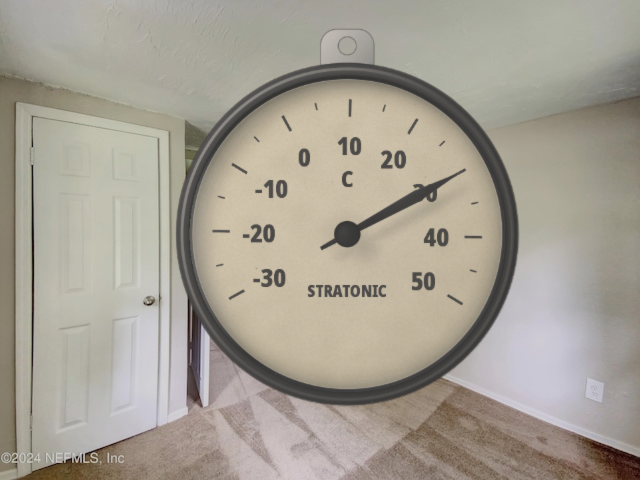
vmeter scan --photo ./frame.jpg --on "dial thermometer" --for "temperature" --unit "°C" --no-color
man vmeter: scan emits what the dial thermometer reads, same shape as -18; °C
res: 30; °C
